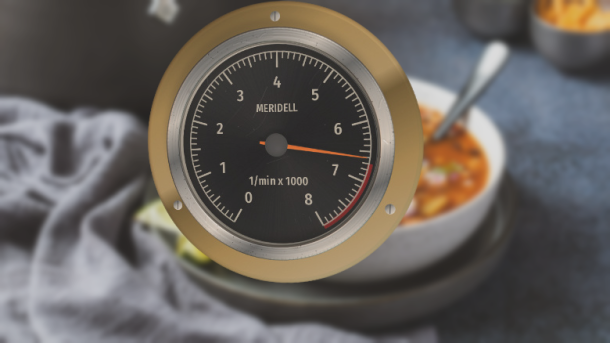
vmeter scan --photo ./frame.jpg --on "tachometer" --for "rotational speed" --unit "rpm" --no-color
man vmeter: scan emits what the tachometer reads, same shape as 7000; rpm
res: 6600; rpm
